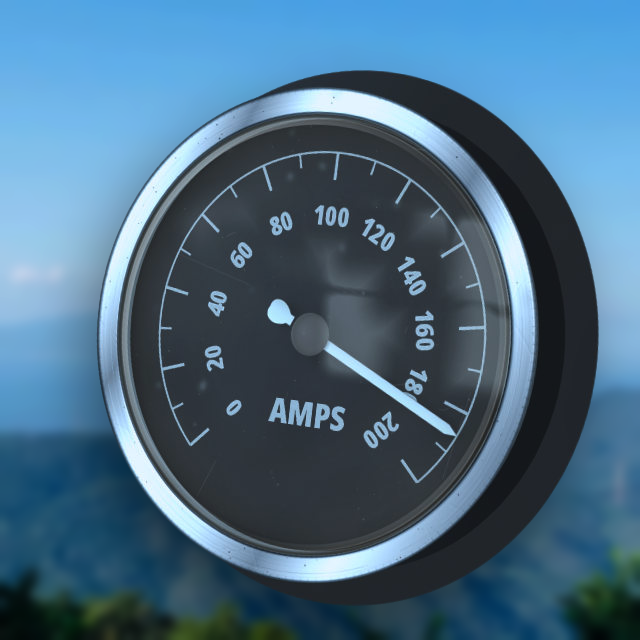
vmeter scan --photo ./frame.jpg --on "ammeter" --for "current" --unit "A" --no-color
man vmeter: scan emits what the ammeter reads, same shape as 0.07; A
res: 185; A
